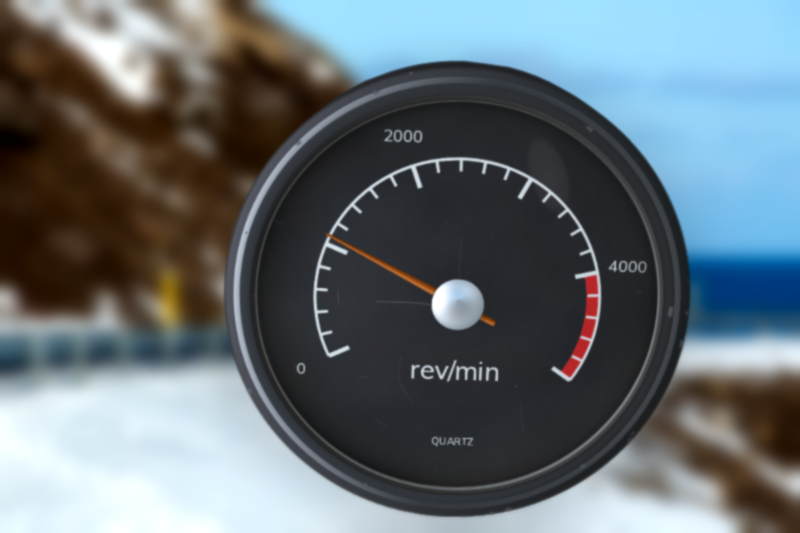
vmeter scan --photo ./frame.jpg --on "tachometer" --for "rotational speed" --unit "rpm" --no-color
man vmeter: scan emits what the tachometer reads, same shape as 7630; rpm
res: 1100; rpm
